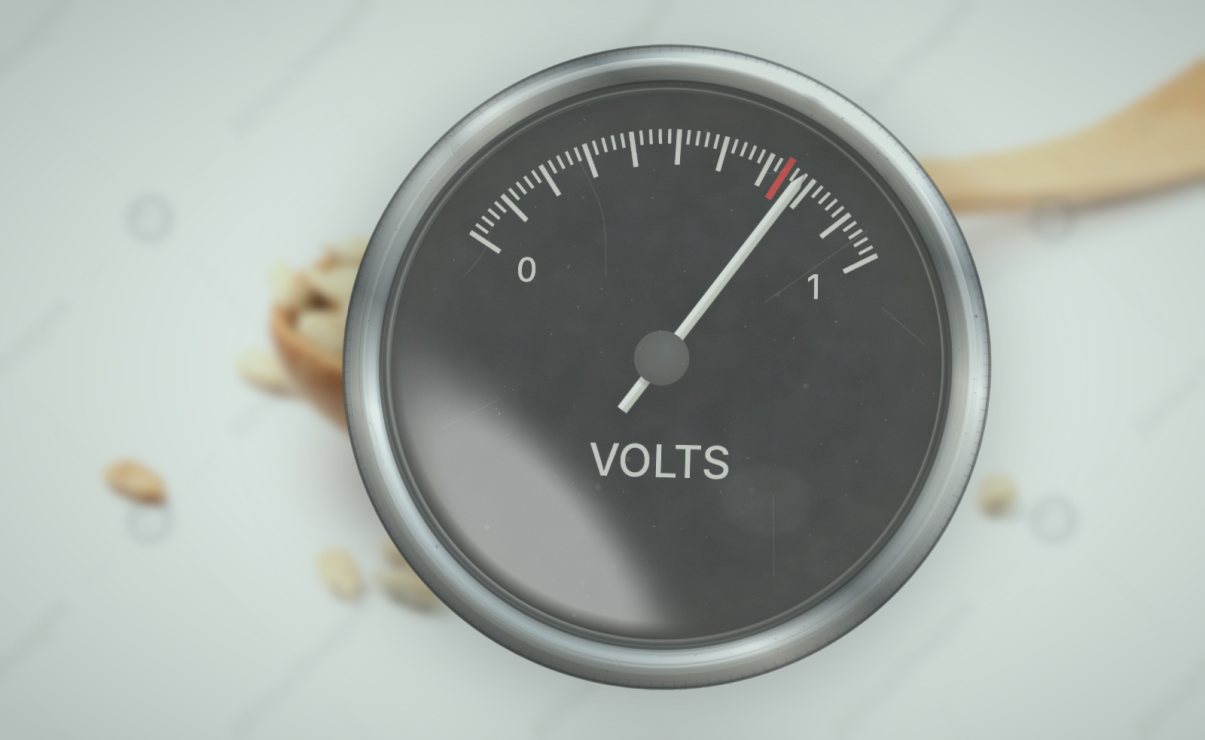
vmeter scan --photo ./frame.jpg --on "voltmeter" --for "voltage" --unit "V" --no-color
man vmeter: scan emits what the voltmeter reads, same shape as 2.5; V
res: 0.78; V
